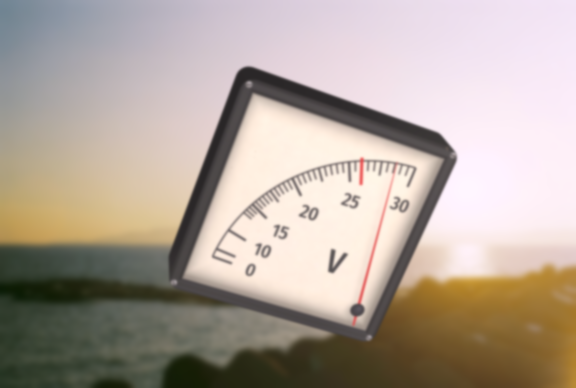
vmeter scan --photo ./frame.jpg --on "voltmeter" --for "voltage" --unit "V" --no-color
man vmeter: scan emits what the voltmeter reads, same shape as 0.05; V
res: 28.5; V
